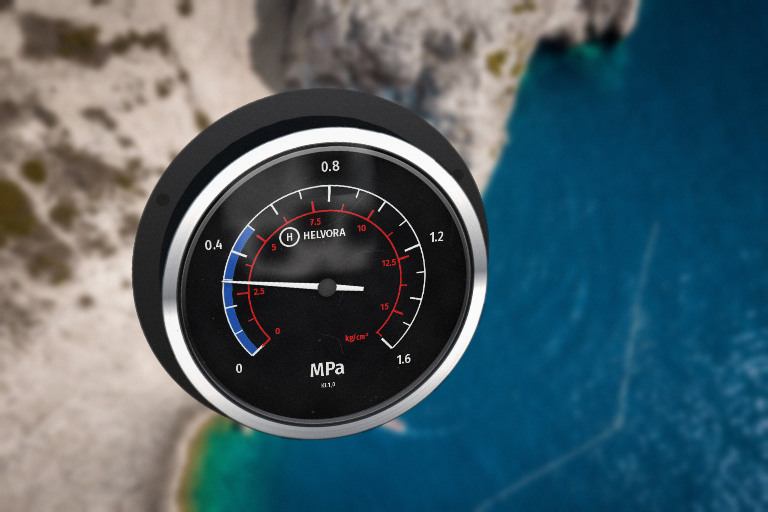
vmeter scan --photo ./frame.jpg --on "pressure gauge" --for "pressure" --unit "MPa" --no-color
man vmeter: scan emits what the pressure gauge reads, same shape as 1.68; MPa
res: 0.3; MPa
